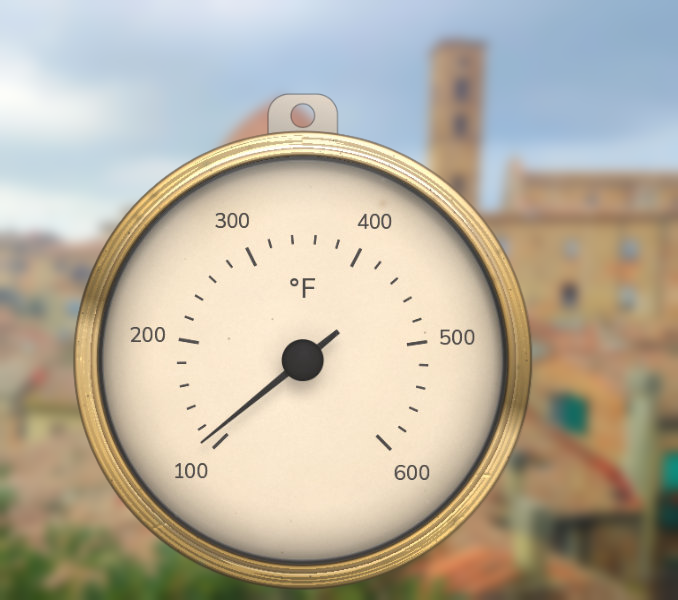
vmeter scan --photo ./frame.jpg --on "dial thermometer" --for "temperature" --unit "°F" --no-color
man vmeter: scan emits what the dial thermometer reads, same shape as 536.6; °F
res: 110; °F
